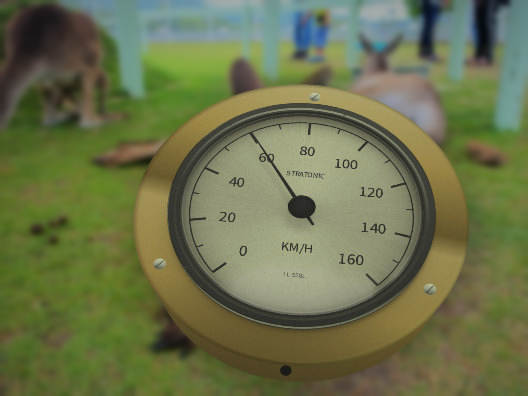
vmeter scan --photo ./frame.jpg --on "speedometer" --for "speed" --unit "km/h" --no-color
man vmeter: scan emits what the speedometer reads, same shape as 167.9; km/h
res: 60; km/h
